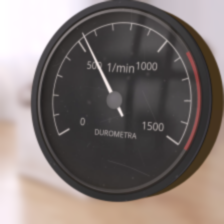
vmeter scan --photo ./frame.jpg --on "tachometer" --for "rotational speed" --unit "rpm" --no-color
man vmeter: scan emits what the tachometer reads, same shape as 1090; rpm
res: 550; rpm
